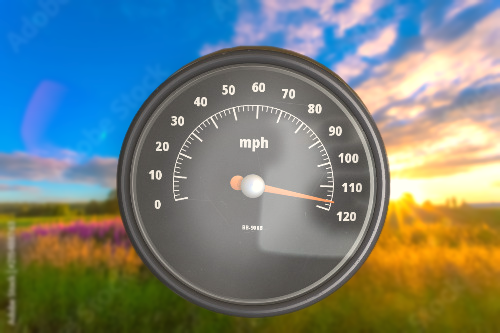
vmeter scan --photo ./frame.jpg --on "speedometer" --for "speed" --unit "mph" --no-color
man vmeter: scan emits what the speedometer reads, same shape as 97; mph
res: 116; mph
